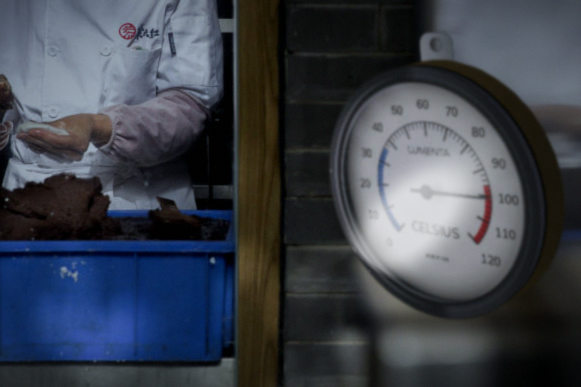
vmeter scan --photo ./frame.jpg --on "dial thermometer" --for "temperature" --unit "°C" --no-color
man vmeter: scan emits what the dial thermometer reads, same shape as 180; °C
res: 100; °C
